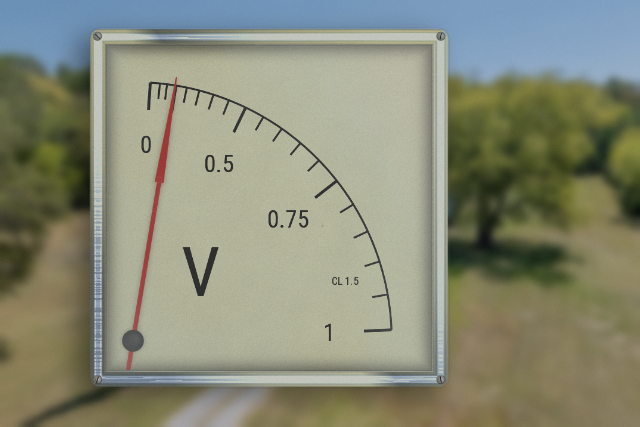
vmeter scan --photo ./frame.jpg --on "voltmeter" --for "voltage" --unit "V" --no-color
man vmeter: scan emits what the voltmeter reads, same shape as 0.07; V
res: 0.25; V
